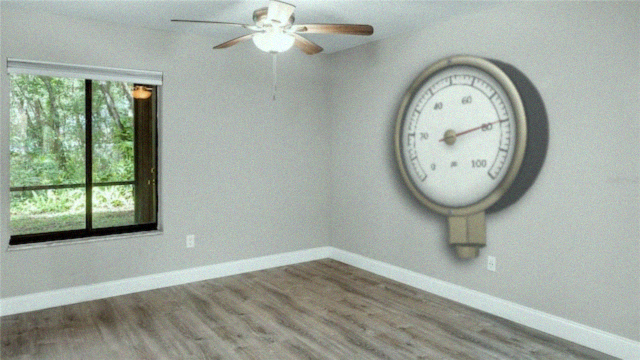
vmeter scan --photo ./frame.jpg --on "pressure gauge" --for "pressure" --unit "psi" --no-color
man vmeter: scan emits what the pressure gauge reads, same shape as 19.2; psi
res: 80; psi
